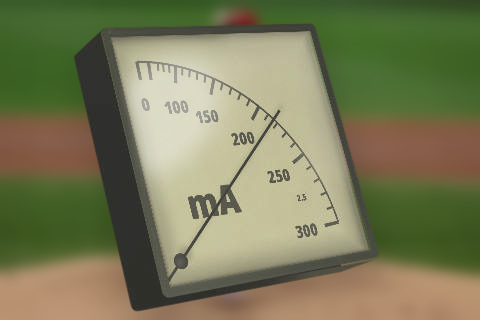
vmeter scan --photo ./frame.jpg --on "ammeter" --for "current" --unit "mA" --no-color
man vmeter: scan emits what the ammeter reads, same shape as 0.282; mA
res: 215; mA
